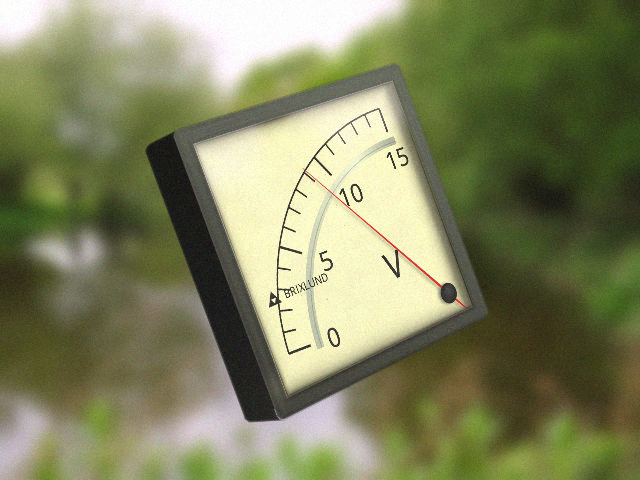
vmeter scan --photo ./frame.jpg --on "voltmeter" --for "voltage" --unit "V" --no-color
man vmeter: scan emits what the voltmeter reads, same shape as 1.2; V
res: 9; V
